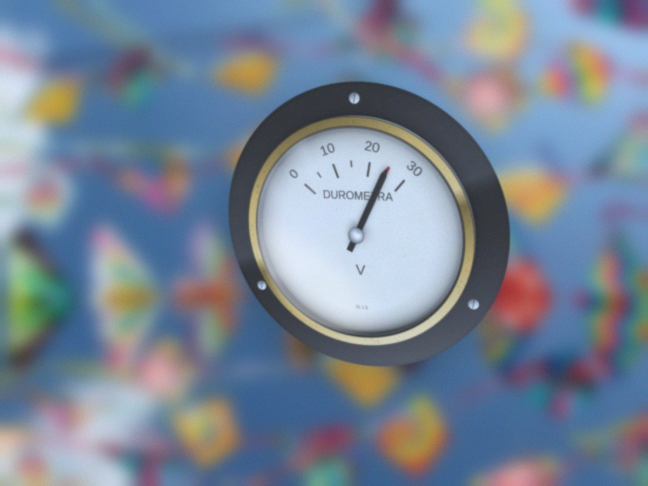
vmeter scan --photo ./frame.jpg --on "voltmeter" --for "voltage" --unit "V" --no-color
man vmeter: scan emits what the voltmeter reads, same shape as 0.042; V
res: 25; V
